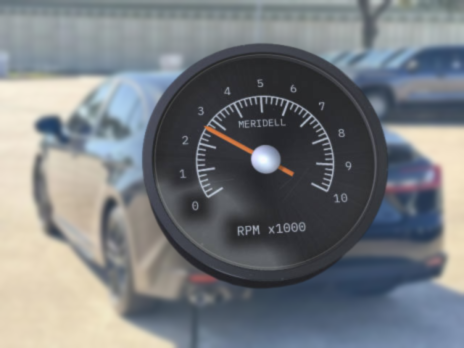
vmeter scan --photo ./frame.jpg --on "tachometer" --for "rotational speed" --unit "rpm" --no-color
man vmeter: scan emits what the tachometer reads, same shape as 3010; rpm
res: 2600; rpm
